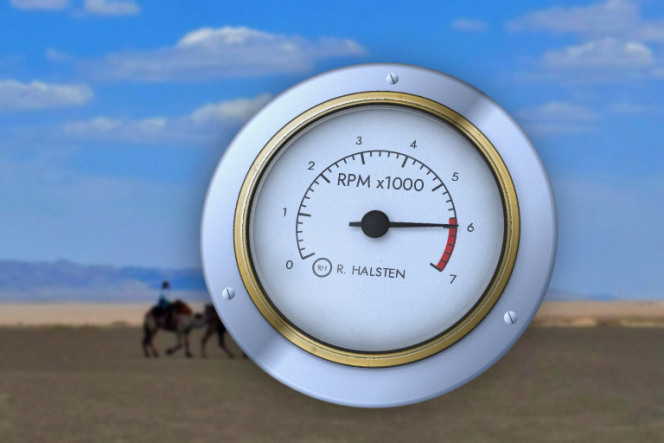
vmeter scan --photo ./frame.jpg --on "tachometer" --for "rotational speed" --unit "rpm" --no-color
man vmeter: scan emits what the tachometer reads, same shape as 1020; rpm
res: 6000; rpm
